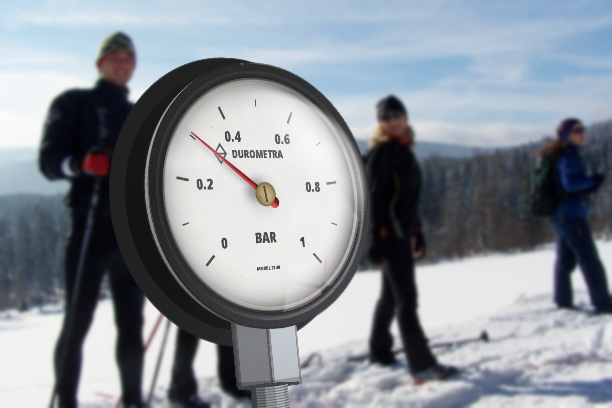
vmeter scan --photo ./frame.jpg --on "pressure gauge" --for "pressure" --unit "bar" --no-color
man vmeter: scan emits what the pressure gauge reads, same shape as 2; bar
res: 0.3; bar
